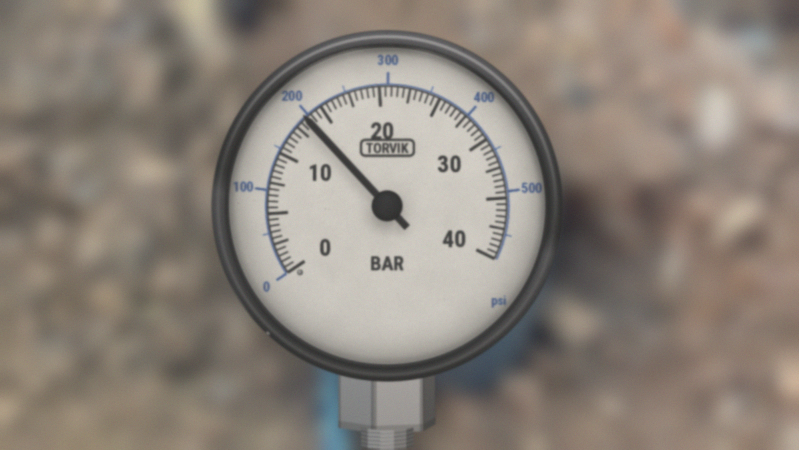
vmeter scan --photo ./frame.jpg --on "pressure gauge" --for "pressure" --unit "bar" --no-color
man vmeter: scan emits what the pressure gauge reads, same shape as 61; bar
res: 13.5; bar
